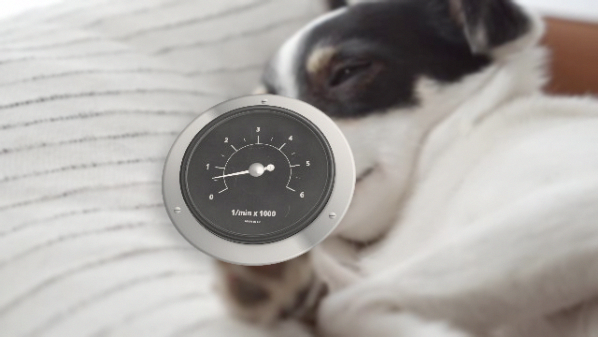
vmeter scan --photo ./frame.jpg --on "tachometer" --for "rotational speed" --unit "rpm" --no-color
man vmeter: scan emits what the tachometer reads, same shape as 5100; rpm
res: 500; rpm
